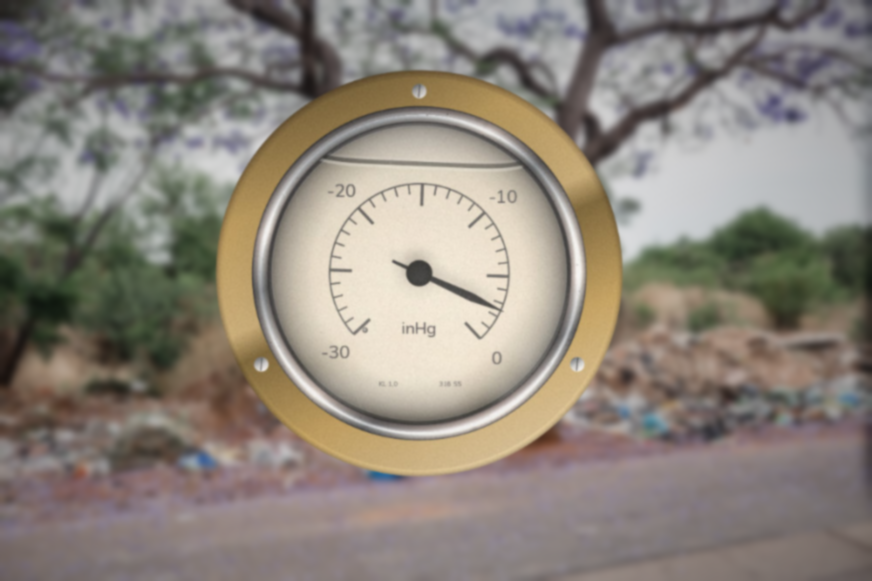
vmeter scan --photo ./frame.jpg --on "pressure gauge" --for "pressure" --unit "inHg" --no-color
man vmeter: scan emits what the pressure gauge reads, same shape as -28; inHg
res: -2.5; inHg
